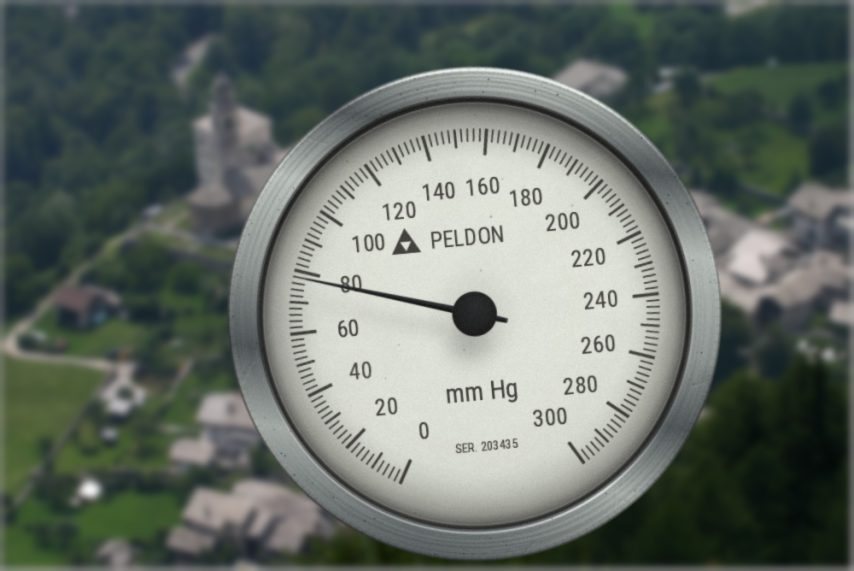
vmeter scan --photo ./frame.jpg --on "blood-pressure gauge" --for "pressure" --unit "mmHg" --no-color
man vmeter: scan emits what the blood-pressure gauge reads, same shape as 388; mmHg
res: 78; mmHg
